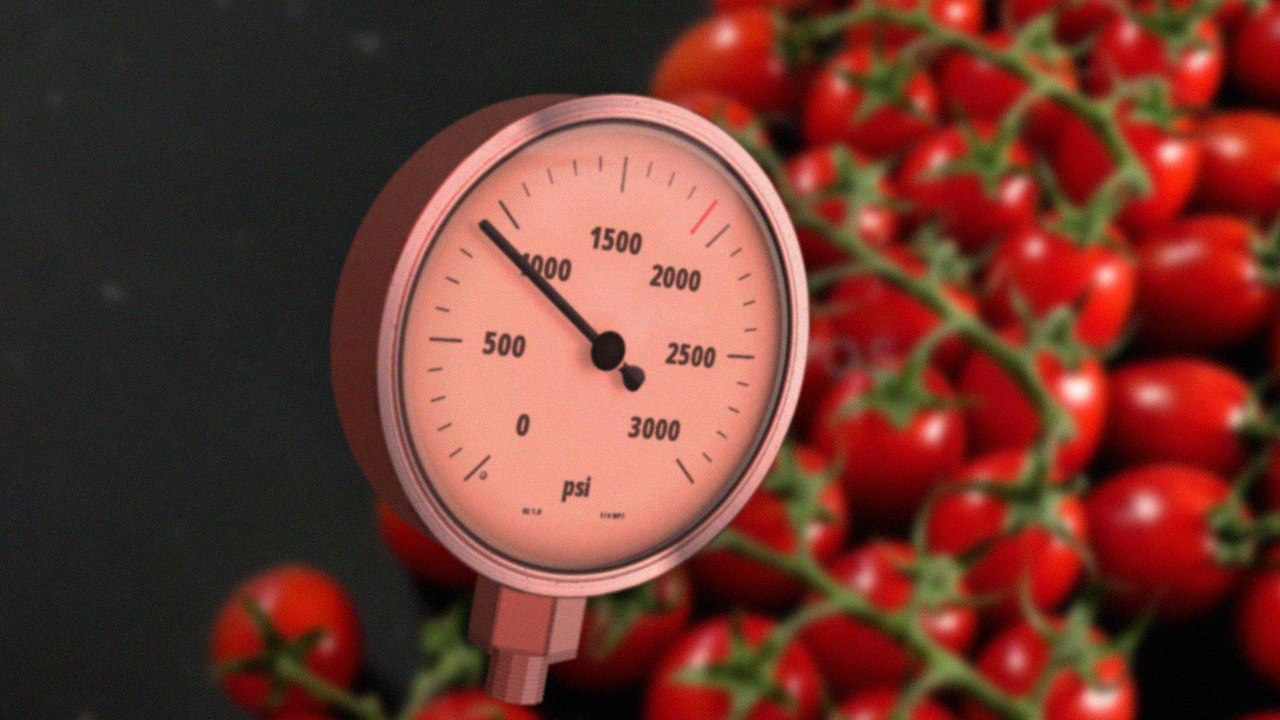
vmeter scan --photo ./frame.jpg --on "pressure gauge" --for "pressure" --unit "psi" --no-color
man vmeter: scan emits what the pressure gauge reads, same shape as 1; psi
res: 900; psi
